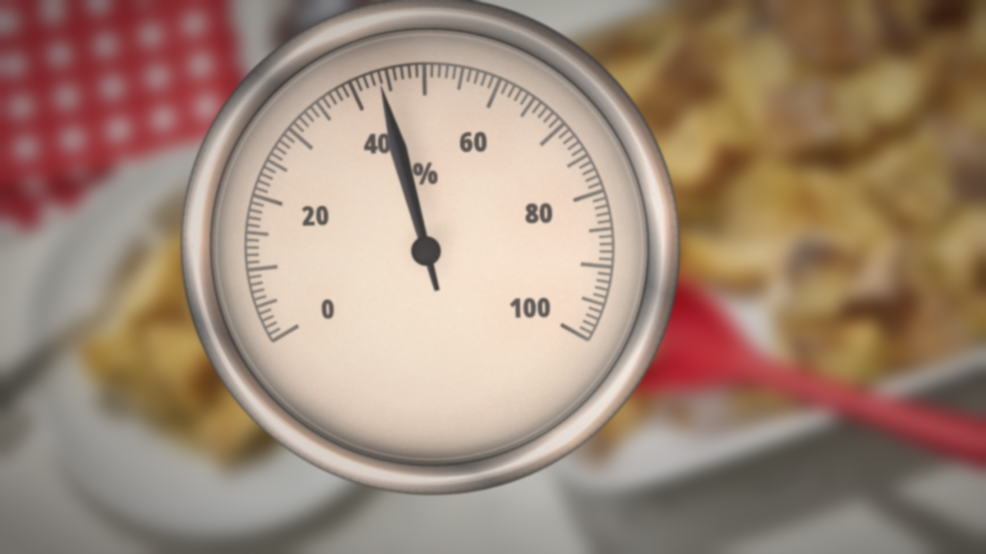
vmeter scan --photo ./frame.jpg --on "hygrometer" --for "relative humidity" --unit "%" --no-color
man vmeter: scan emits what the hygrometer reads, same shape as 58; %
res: 44; %
